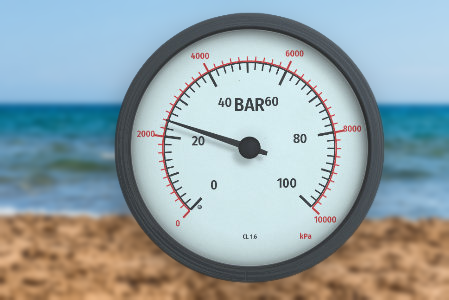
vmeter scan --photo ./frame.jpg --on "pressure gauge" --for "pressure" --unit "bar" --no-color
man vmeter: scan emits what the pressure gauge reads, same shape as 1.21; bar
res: 24; bar
